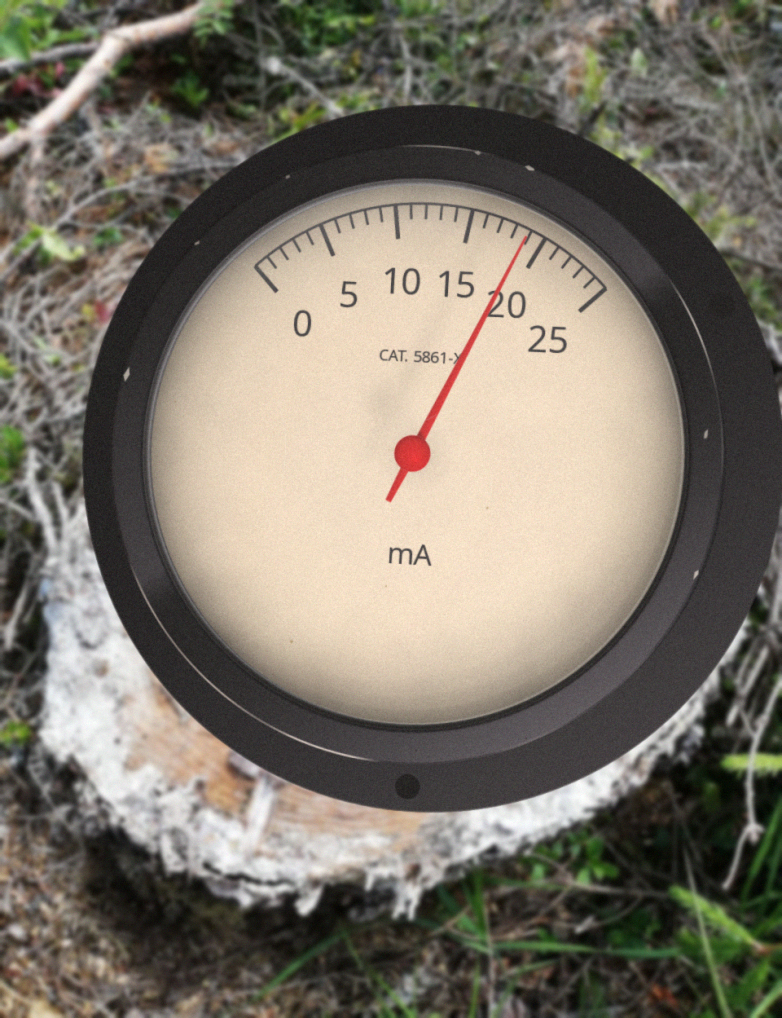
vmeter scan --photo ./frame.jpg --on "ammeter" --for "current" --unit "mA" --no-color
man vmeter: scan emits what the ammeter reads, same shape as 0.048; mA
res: 19; mA
